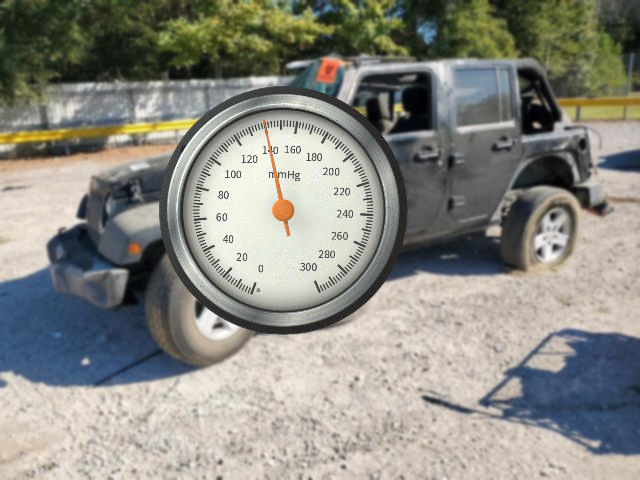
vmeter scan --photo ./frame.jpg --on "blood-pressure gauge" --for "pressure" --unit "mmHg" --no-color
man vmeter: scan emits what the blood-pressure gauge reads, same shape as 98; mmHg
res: 140; mmHg
